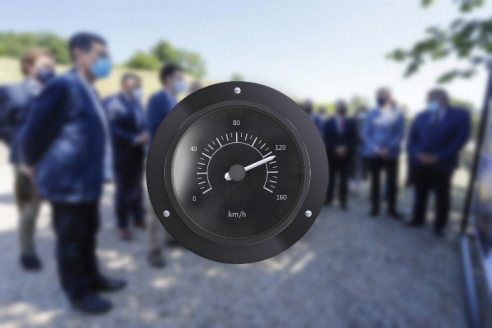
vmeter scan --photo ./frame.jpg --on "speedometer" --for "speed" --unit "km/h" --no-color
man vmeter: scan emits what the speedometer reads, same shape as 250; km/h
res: 125; km/h
